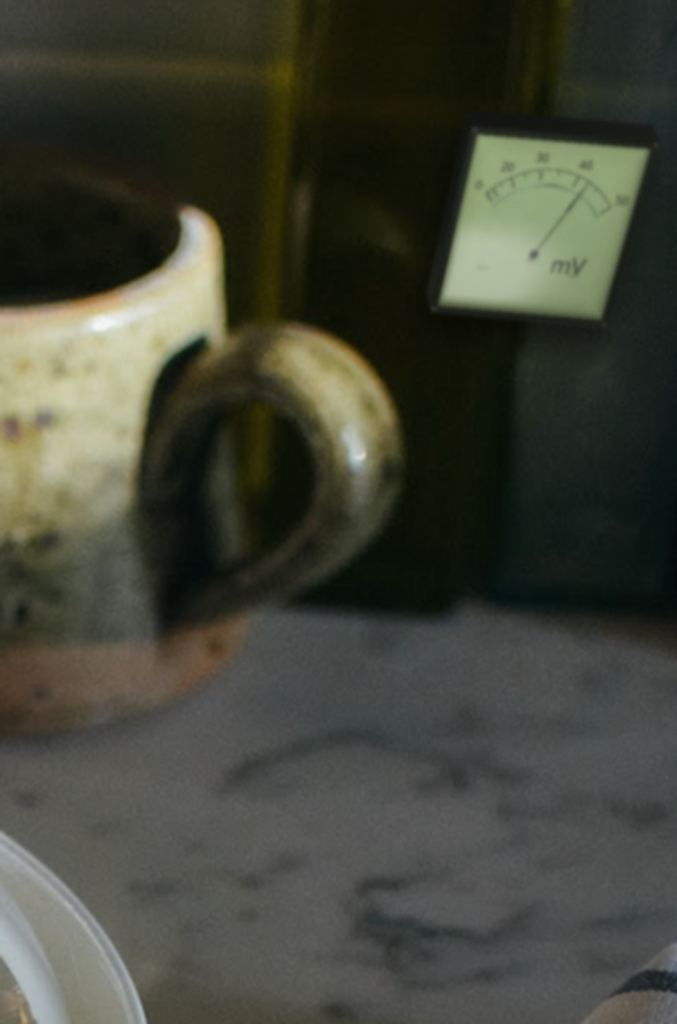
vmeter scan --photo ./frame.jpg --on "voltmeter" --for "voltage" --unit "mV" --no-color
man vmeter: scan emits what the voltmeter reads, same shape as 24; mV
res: 42.5; mV
